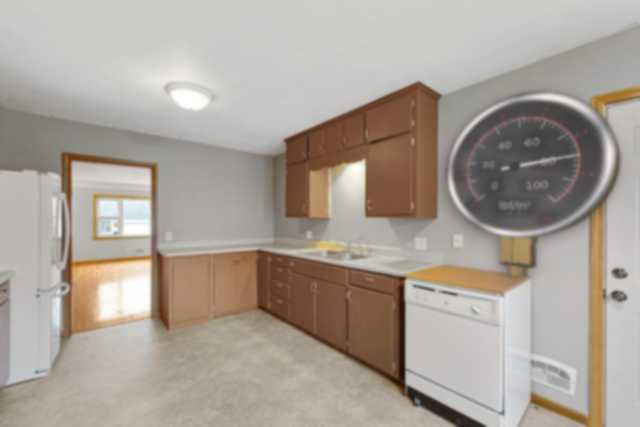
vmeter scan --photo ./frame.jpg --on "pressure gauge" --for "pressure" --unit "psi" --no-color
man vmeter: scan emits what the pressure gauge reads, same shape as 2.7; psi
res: 80; psi
